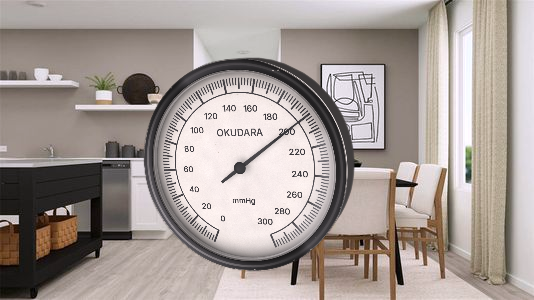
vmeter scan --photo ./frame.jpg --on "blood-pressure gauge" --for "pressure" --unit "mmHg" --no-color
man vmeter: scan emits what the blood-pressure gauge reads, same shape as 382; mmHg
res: 200; mmHg
